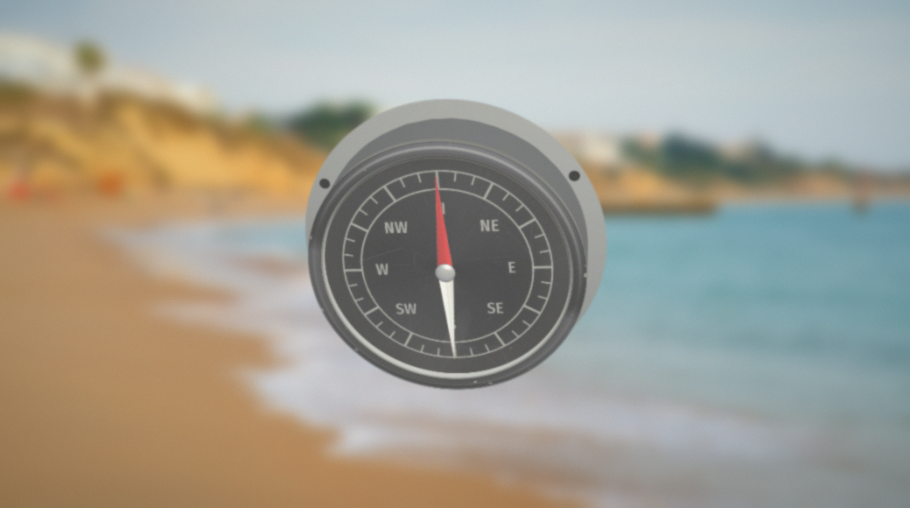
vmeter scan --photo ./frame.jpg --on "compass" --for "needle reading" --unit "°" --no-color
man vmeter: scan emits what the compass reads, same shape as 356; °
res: 0; °
